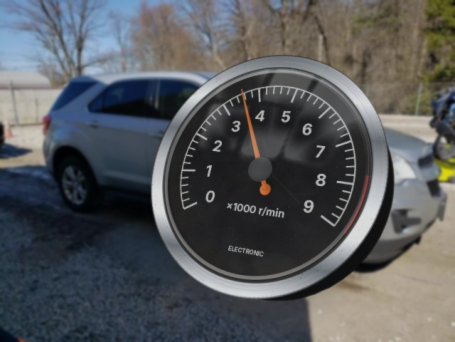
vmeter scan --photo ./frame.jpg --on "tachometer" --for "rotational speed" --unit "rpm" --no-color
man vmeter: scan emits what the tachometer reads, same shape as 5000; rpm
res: 3600; rpm
